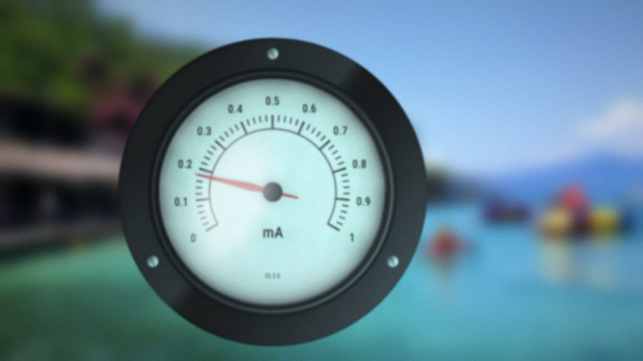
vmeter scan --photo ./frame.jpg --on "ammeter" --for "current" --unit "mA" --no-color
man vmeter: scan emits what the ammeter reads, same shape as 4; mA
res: 0.18; mA
